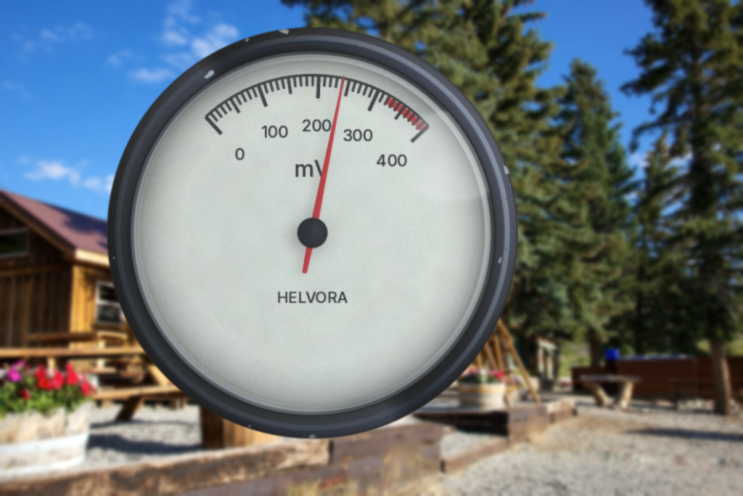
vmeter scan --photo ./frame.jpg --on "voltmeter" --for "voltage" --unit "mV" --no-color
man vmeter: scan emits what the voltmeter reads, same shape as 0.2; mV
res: 240; mV
